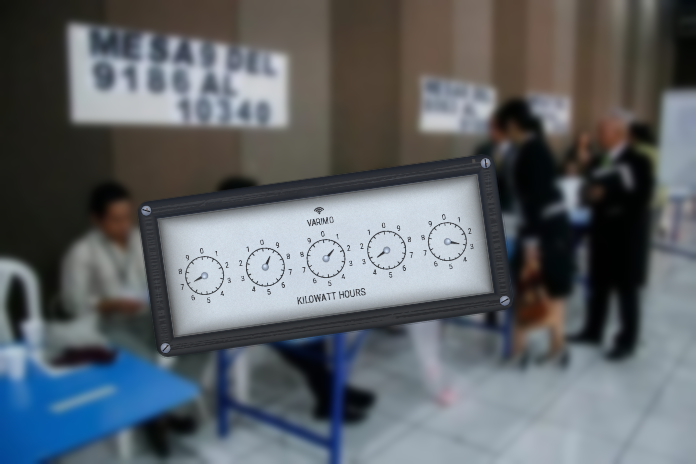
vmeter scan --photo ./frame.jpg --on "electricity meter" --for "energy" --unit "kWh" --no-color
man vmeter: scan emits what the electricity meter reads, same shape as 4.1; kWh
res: 69133; kWh
